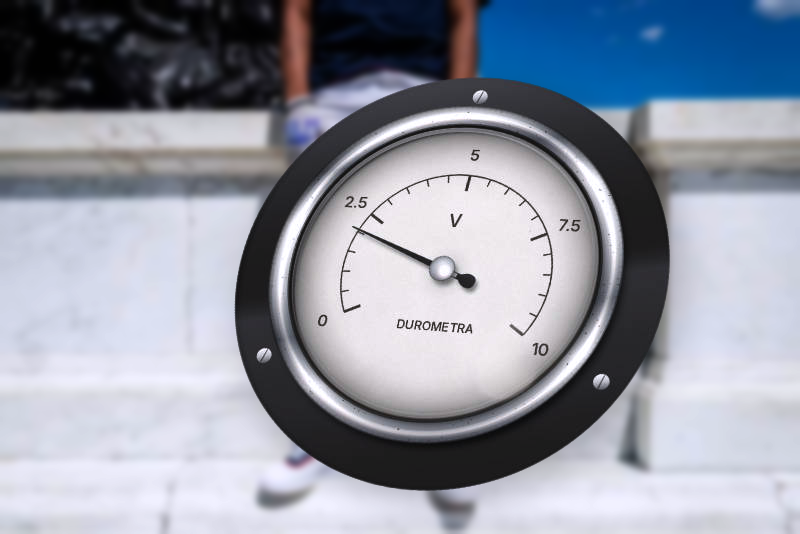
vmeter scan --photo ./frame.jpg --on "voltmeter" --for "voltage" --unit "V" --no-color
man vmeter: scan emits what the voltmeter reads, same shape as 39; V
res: 2; V
